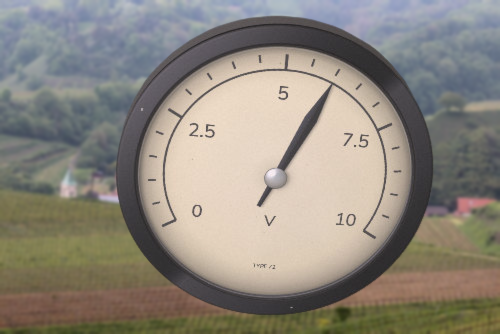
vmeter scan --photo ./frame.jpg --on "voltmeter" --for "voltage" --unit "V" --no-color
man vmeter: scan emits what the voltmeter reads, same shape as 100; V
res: 6; V
